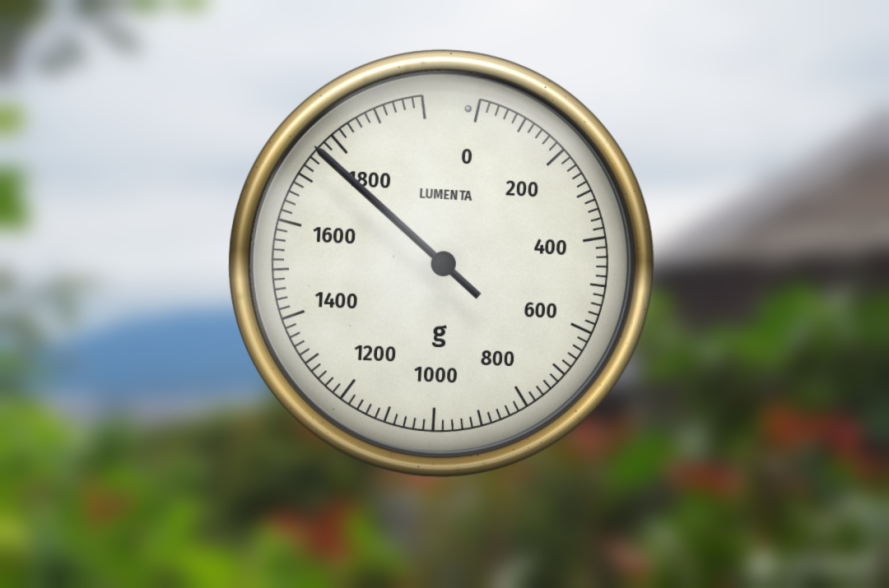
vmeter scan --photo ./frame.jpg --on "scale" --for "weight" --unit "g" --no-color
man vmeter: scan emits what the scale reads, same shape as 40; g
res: 1760; g
